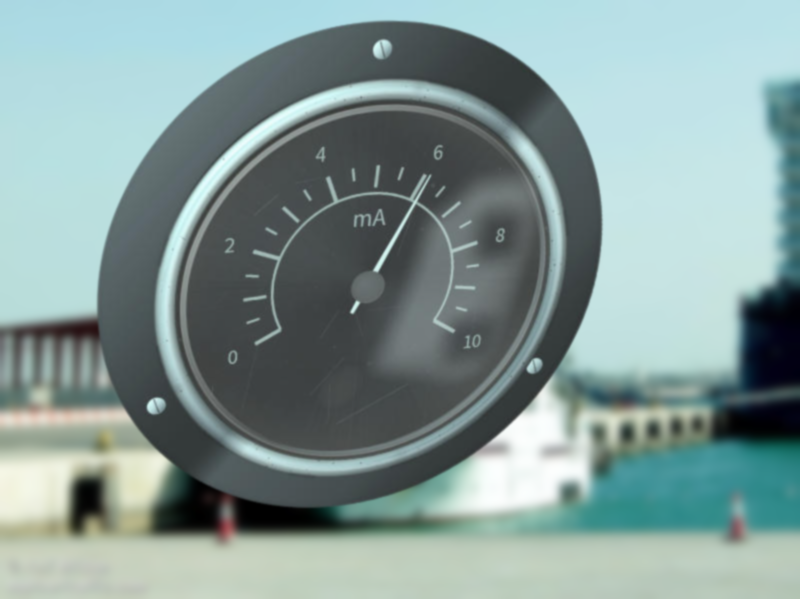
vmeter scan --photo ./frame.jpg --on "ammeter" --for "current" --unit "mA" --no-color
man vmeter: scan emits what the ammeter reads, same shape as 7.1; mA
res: 6; mA
